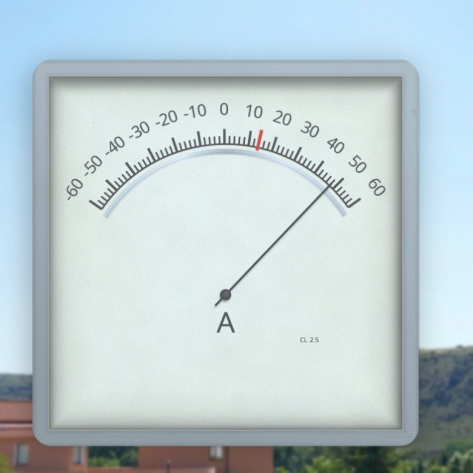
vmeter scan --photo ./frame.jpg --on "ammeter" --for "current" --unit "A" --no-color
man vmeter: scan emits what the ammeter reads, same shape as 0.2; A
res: 48; A
